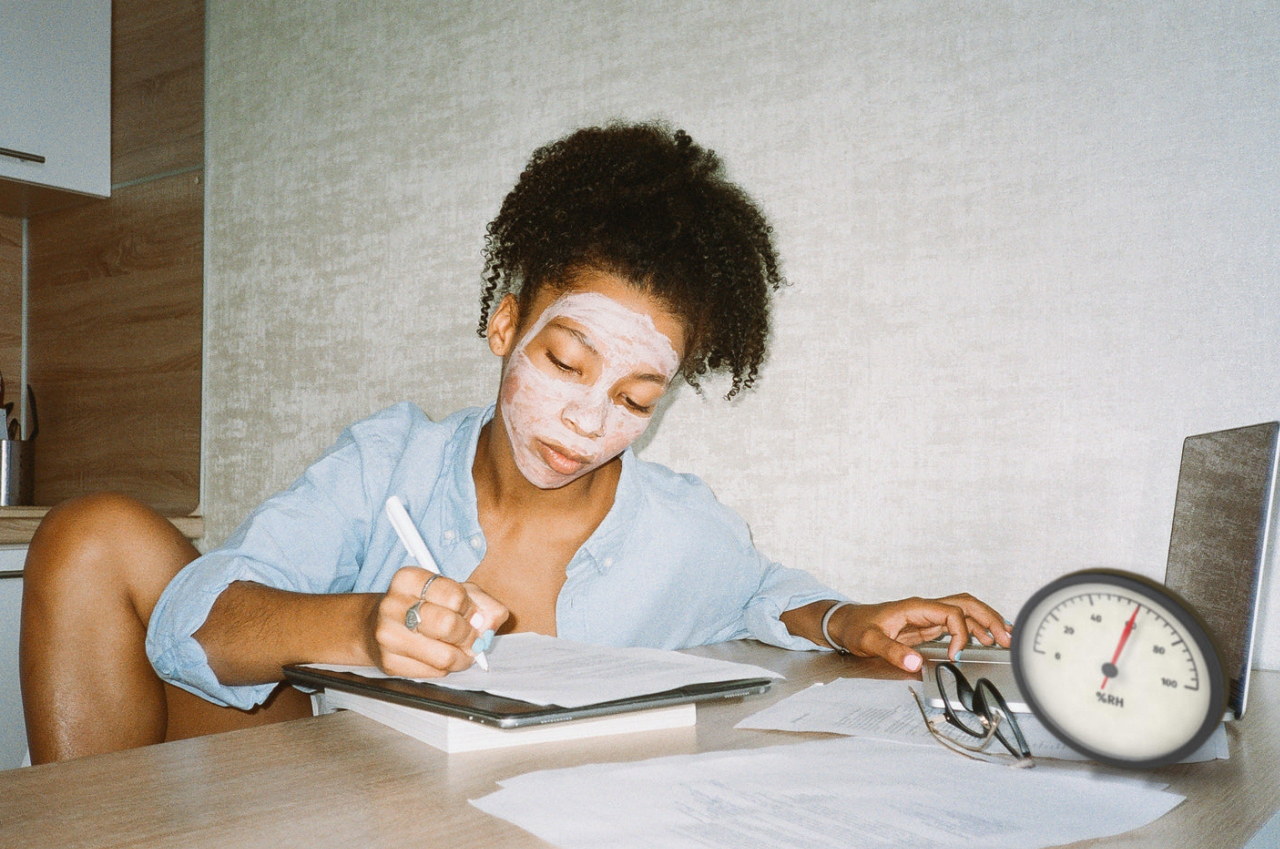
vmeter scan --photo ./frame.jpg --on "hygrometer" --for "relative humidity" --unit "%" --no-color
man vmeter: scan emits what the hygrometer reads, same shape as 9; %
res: 60; %
